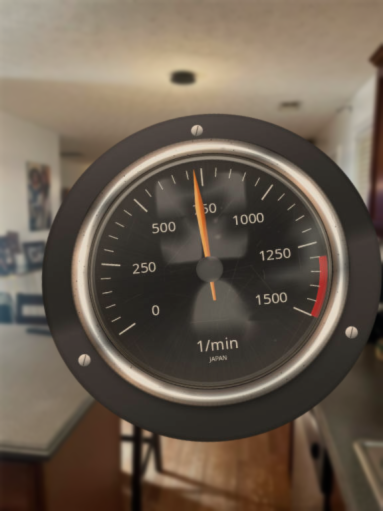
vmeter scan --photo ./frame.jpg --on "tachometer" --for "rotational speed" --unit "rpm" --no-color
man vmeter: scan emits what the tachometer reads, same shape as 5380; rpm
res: 725; rpm
